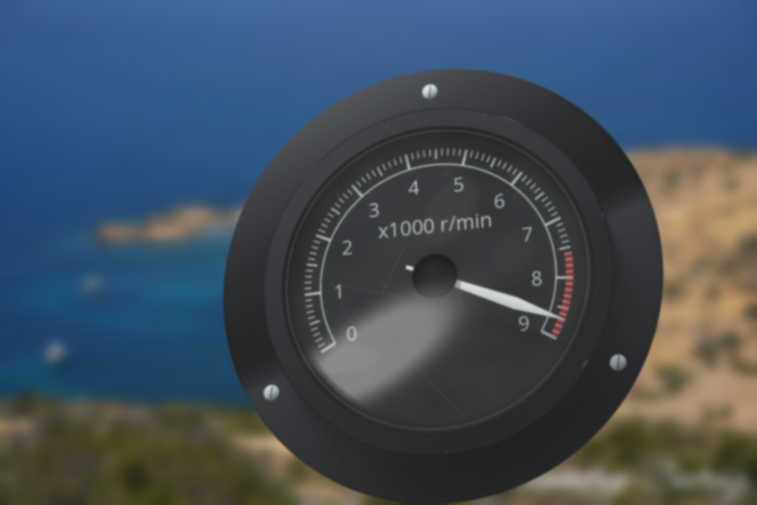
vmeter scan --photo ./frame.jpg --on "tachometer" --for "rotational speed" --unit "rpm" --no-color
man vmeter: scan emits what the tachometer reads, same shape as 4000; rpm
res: 8700; rpm
